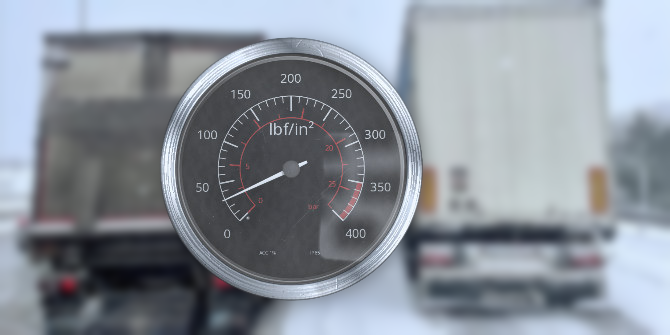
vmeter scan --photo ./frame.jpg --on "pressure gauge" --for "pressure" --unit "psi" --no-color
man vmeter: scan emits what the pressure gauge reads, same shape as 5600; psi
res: 30; psi
